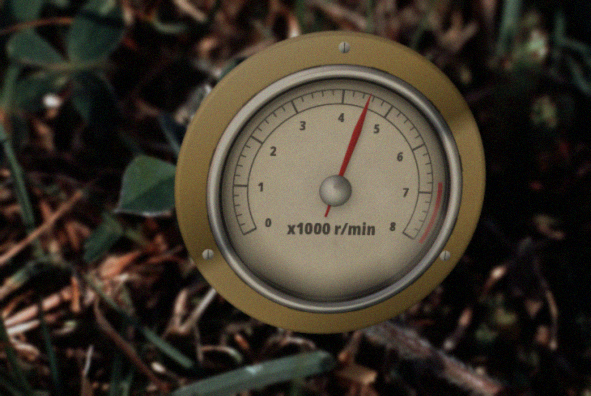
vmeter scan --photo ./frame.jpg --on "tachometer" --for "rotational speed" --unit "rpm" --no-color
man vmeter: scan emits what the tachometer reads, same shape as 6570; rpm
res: 4500; rpm
